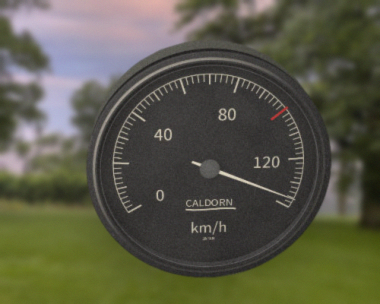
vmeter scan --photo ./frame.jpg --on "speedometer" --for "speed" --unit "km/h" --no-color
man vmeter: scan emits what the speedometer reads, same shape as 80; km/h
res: 136; km/h
